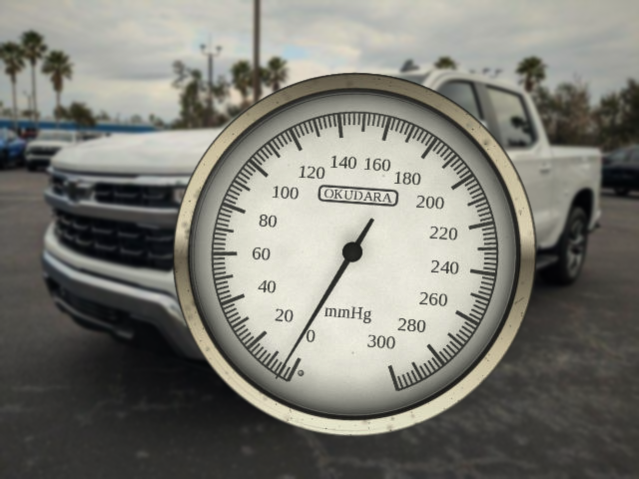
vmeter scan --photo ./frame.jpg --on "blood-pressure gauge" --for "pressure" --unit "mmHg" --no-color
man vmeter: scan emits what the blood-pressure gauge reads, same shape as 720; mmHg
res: 4; mmHg
